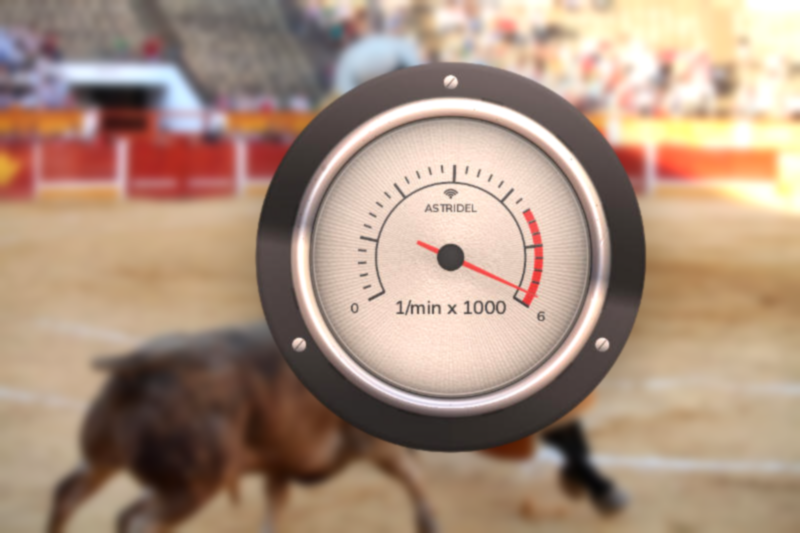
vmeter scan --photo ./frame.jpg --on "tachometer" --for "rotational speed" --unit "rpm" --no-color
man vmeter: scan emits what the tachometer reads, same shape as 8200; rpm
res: 5800; rpm
